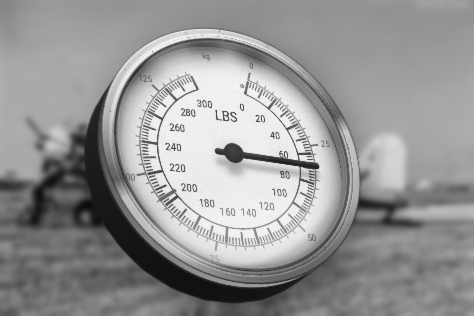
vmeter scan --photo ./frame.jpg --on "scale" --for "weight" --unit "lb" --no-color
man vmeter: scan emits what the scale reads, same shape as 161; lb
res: 70; lb
